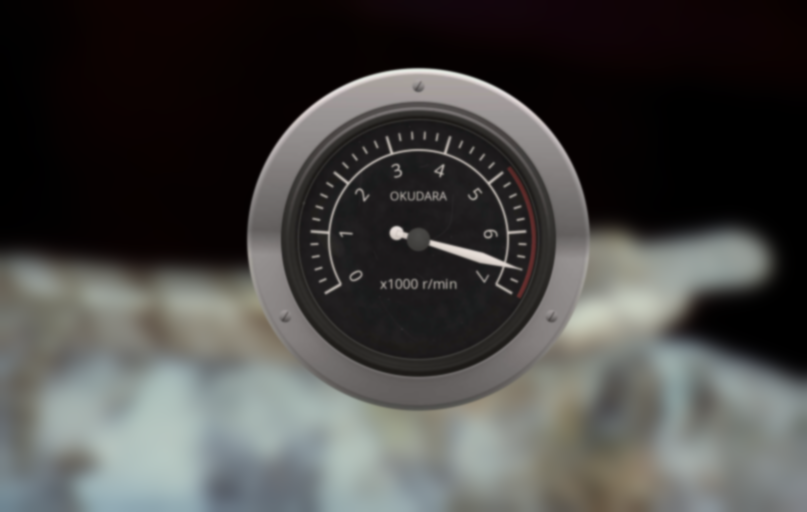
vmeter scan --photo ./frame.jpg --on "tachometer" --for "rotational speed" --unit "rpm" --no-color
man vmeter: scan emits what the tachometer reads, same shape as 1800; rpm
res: 6600; rpm
